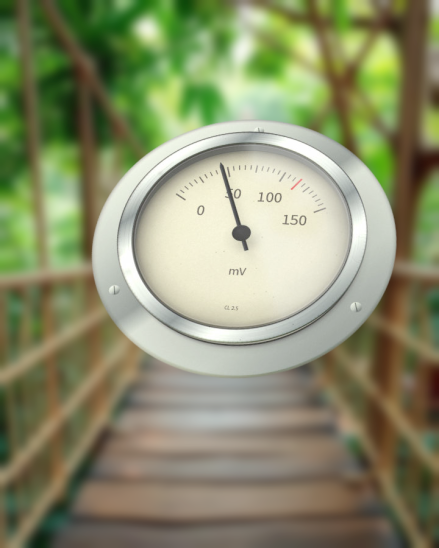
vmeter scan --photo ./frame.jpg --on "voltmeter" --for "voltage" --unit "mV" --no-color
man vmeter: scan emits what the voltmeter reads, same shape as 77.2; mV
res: 45; mV
